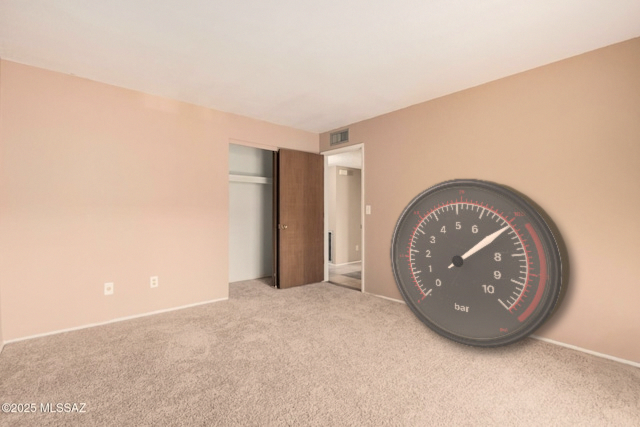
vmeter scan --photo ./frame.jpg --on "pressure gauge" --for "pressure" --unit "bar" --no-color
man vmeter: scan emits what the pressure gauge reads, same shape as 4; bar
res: 7; bar
